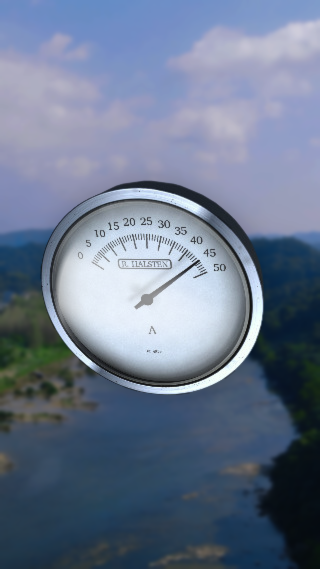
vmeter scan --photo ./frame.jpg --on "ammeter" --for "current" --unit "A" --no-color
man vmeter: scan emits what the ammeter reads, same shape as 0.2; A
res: 45; A
